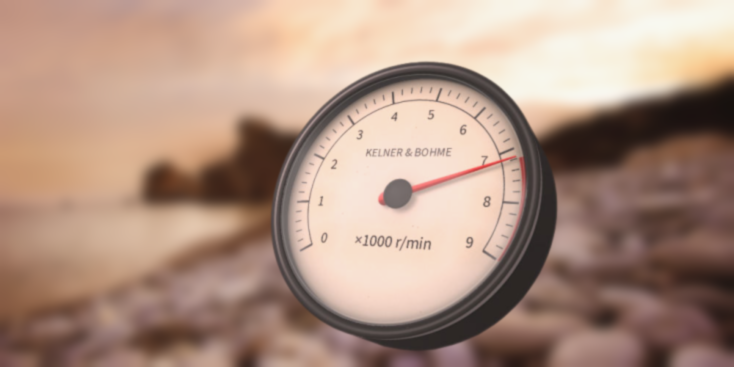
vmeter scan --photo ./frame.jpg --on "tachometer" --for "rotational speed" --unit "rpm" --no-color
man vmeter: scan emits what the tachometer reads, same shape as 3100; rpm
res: 7200; rpm
